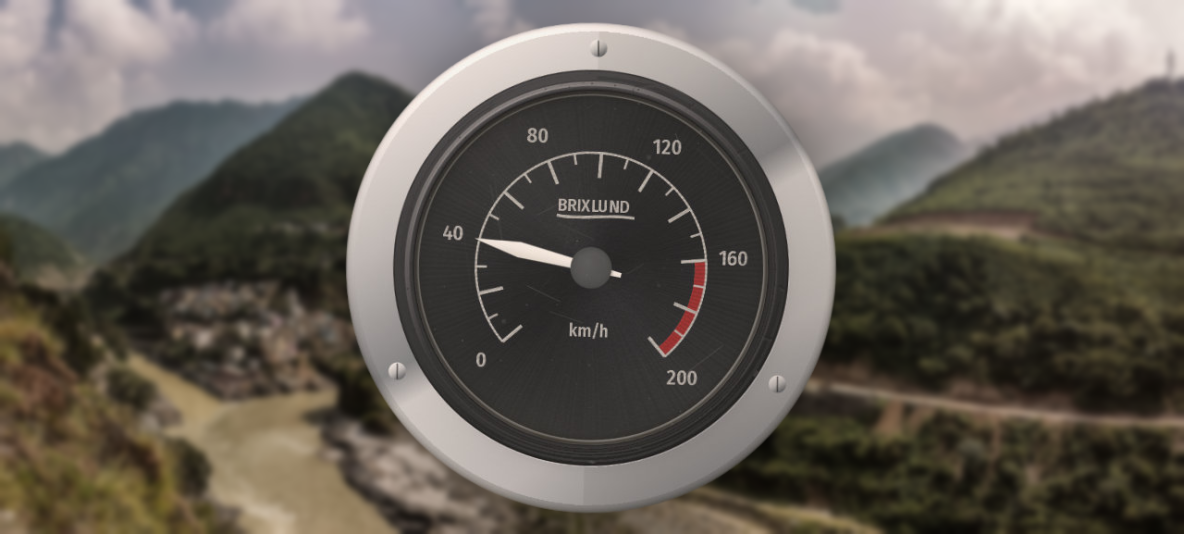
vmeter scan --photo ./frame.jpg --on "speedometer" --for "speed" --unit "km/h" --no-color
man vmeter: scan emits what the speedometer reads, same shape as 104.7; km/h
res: 40; km/h
